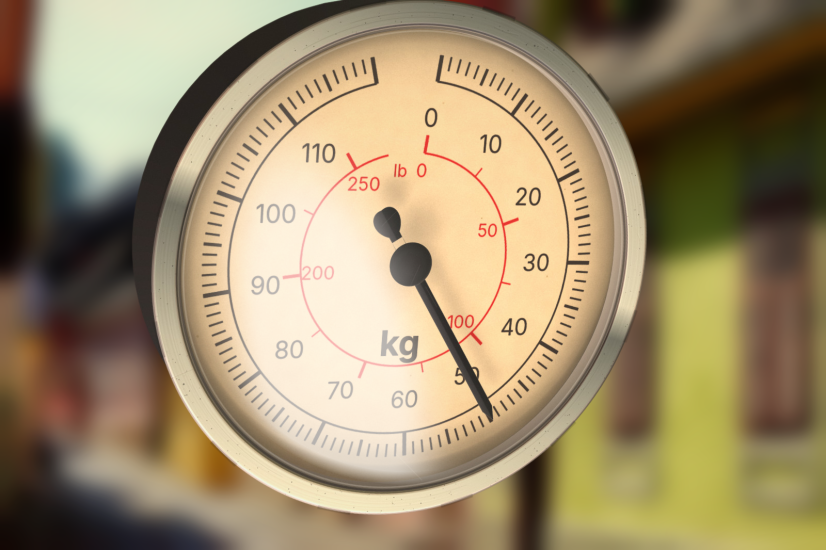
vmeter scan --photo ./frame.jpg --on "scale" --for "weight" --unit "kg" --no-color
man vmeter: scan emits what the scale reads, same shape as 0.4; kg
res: 50; kg
